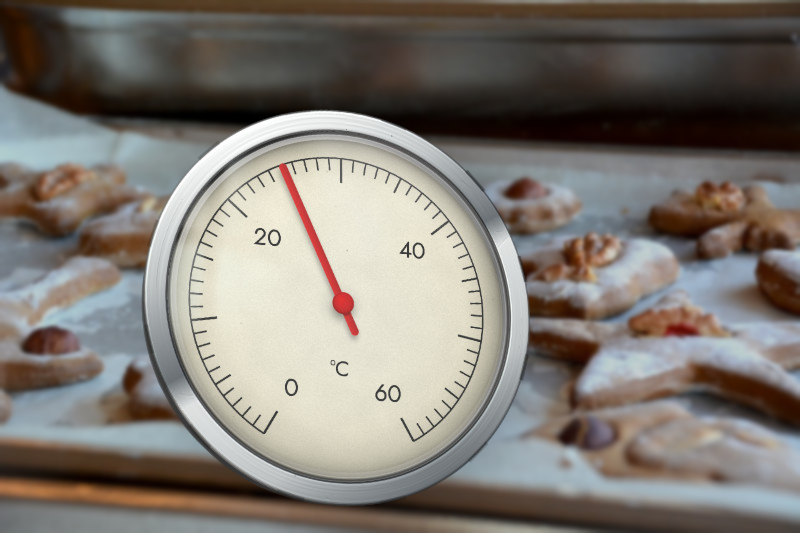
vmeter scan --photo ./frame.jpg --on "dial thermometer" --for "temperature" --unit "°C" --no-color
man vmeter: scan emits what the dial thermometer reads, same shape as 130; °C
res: 25; °C
